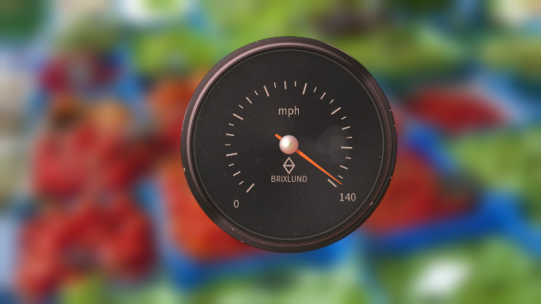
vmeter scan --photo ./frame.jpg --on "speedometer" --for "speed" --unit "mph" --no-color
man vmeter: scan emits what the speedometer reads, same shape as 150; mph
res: 137.5; mph
